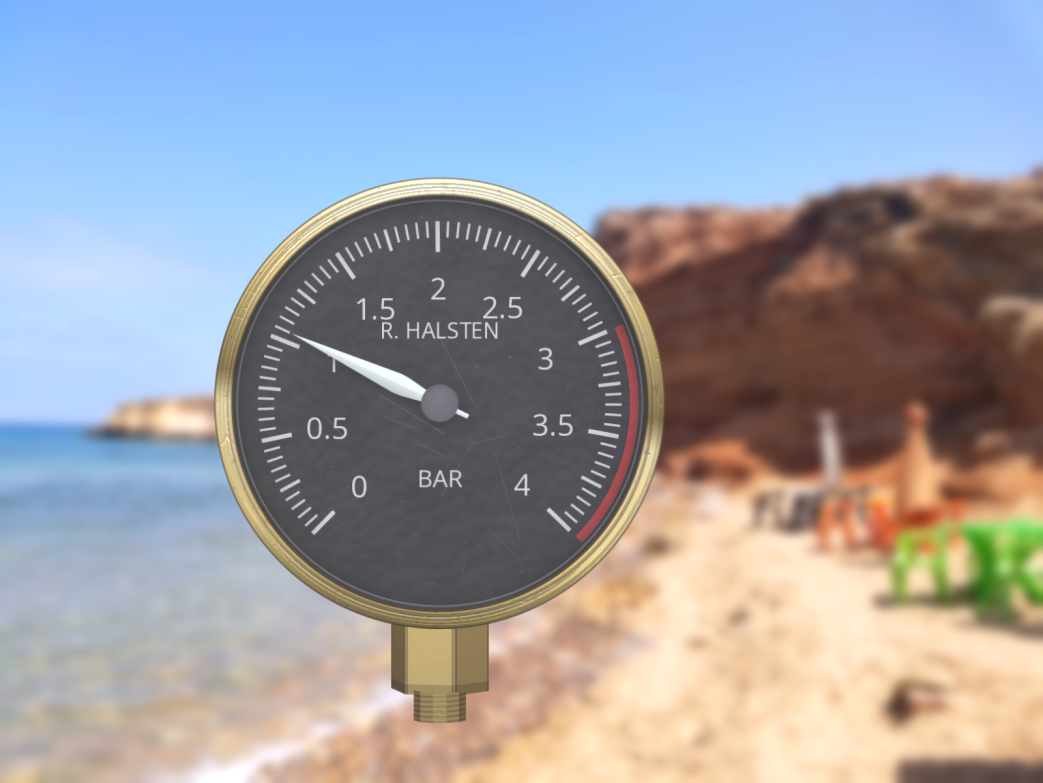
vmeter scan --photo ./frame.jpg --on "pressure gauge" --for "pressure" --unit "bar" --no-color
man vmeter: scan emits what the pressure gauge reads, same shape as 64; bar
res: 1.05; bar
